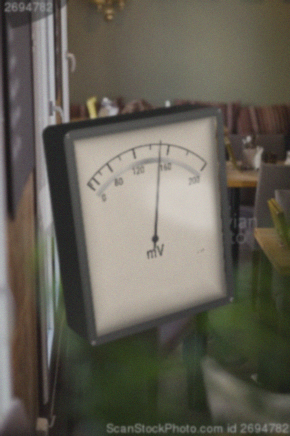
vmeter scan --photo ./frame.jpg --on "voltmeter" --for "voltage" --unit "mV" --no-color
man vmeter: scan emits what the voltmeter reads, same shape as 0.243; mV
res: 150; mV
